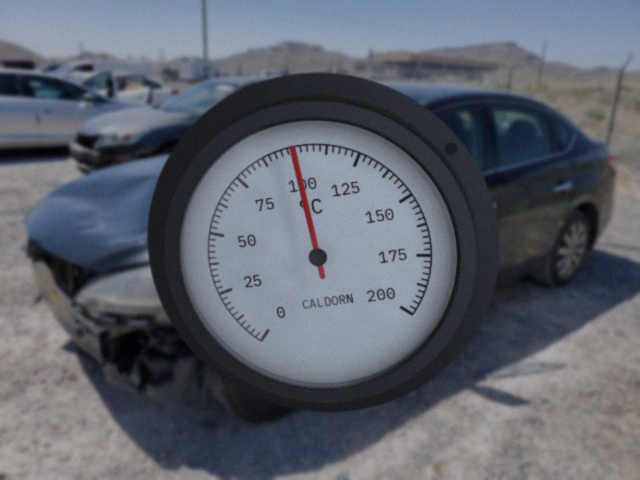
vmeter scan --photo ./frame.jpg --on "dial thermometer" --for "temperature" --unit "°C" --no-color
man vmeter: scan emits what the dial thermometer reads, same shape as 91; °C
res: 100; °C
